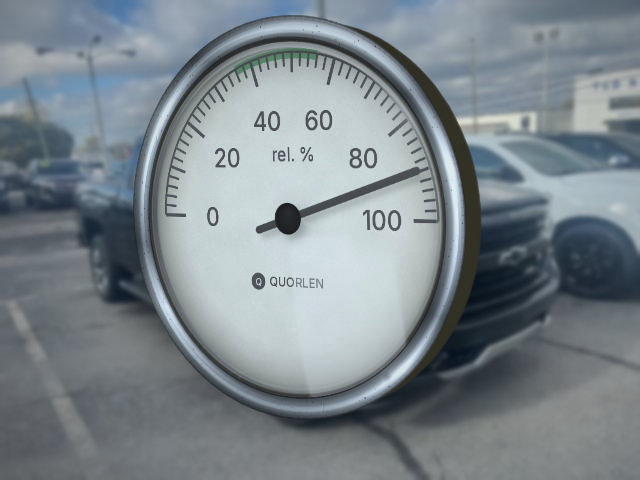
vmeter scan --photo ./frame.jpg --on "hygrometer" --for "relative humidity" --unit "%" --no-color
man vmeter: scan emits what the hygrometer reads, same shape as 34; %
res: 90; %
